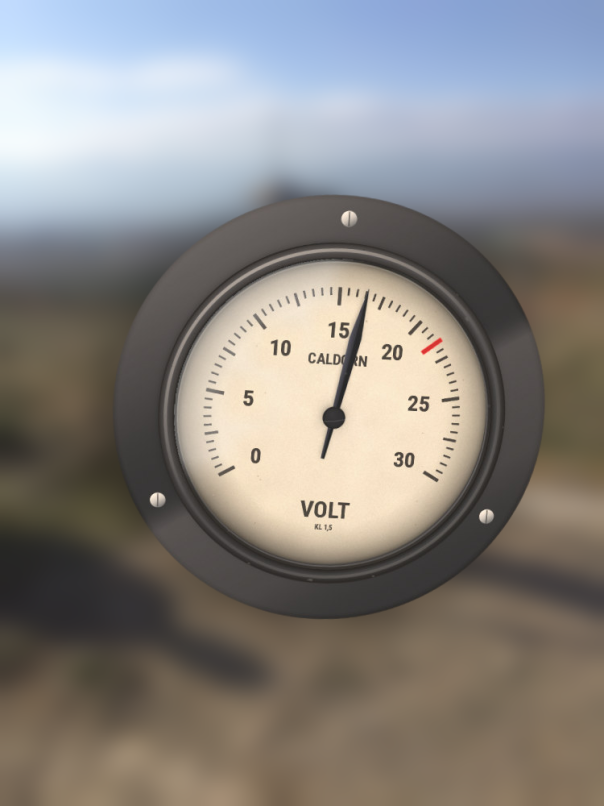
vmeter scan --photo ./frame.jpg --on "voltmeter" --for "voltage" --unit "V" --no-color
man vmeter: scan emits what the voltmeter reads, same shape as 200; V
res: 16.5; V
